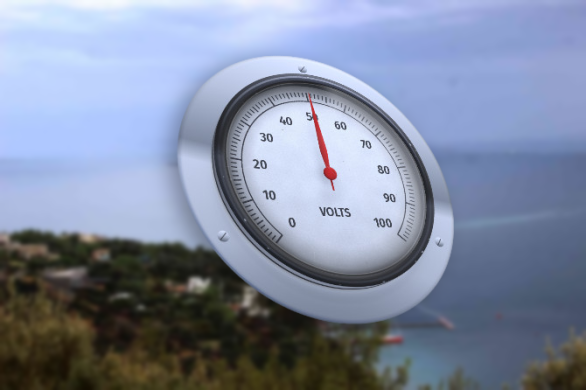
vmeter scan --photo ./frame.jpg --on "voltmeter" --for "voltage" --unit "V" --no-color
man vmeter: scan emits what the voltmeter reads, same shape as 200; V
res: 50; V
